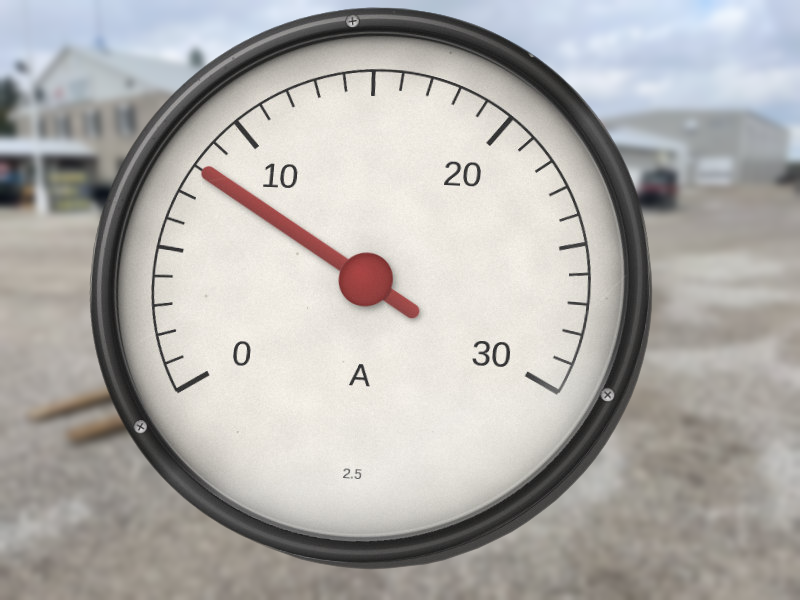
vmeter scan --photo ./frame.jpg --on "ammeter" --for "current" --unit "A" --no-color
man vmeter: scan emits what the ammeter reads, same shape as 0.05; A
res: 8; A
